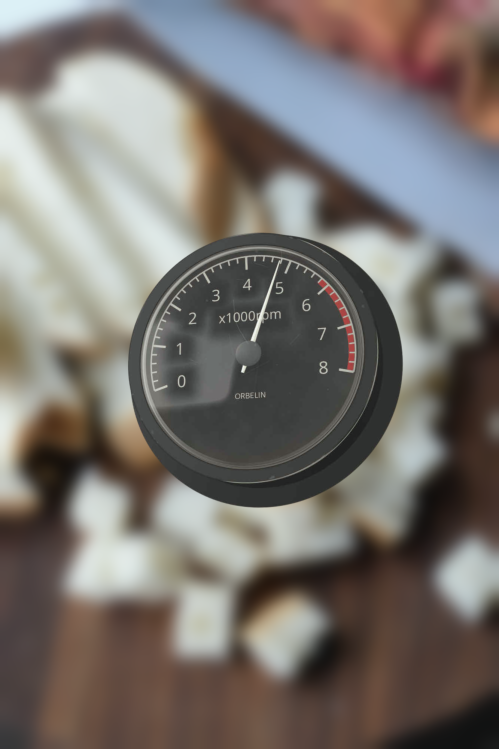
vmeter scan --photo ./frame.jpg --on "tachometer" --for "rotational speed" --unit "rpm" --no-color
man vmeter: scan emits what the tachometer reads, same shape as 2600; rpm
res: 4800; rpm
